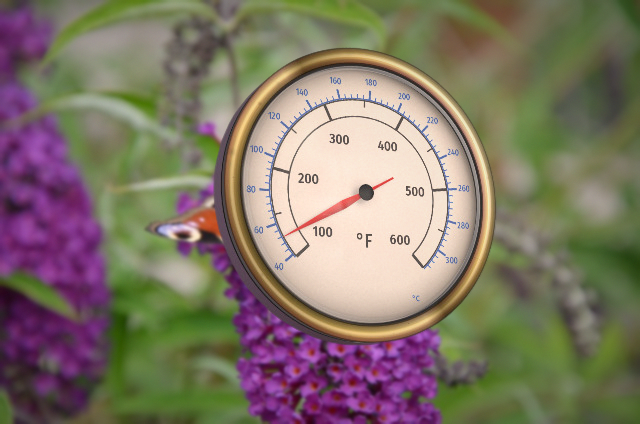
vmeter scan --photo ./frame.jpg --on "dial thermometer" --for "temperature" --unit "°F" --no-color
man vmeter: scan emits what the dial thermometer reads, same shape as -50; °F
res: 125; °F
